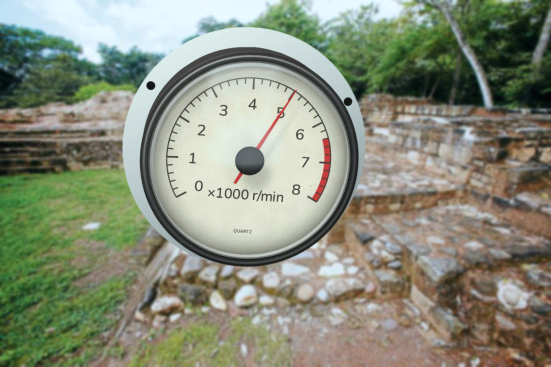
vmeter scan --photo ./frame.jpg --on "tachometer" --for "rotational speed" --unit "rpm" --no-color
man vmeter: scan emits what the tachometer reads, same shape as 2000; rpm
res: 5000; rpm
